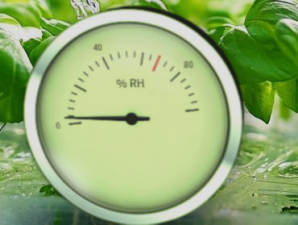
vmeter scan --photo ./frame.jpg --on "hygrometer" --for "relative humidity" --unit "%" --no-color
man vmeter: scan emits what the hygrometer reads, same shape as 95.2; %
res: 4; %
